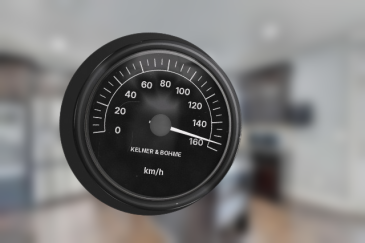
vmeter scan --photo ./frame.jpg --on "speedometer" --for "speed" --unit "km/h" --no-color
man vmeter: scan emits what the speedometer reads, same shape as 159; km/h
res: 155; km/h
